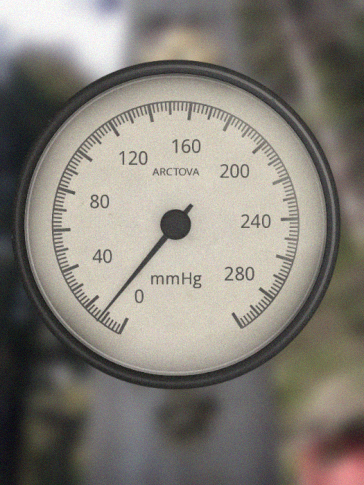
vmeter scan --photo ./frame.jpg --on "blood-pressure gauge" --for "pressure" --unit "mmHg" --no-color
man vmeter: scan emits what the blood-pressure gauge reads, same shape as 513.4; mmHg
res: 12; mmHg
